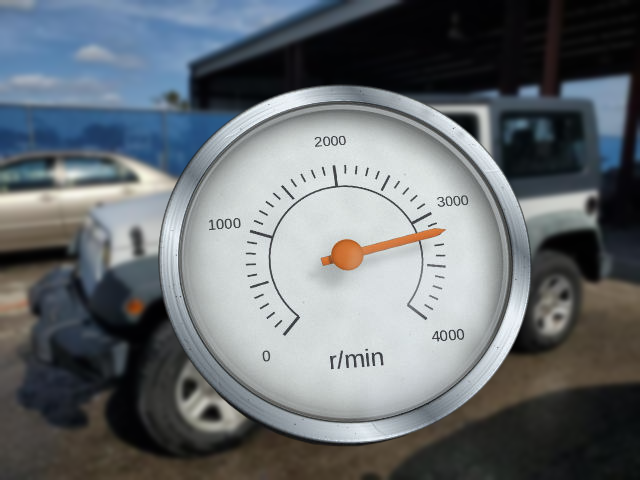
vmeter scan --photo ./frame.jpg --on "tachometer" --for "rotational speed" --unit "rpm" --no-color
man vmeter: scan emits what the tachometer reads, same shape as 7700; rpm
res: 3200; rpm
